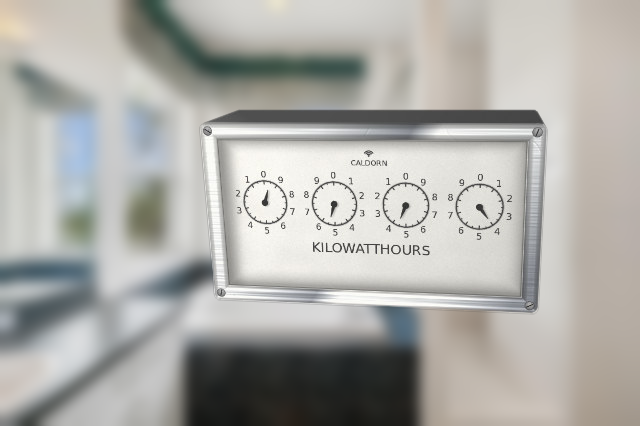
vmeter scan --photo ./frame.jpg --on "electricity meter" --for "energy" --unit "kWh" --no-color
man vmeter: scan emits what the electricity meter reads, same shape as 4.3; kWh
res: 9544; kWh
